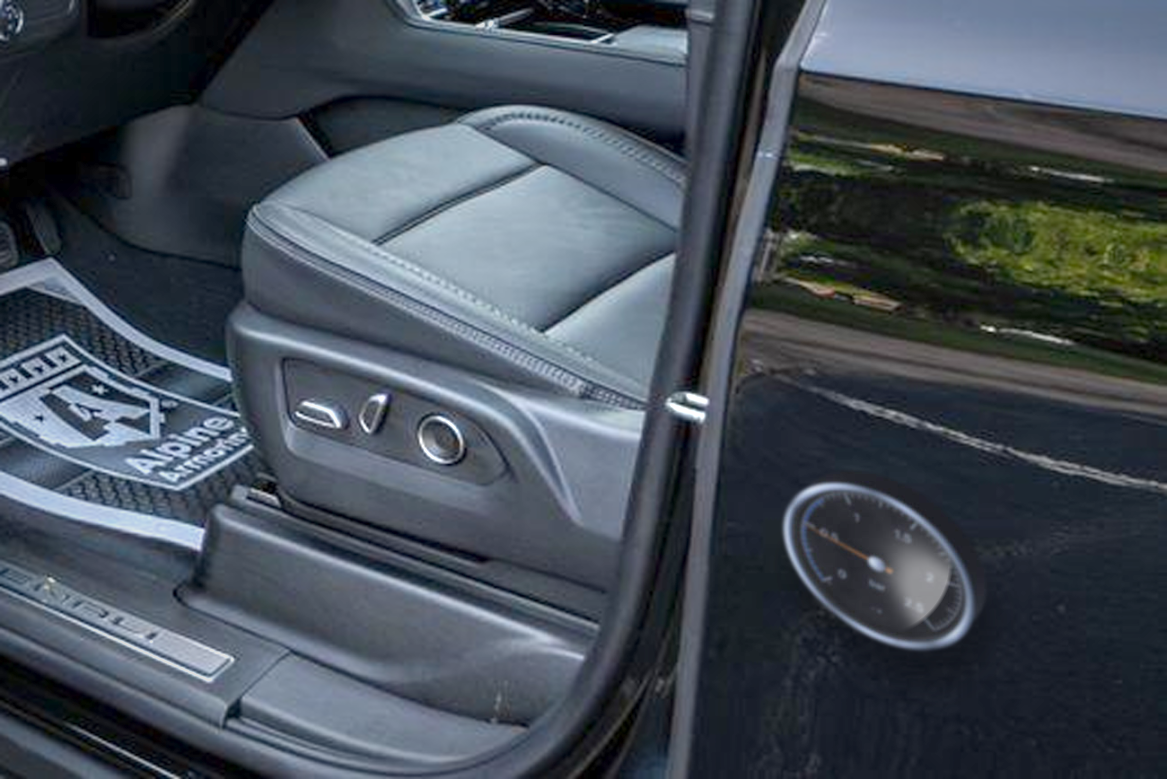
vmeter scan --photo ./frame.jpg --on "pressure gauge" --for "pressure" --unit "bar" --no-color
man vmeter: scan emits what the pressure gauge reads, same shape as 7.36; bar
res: 0.5; bar
